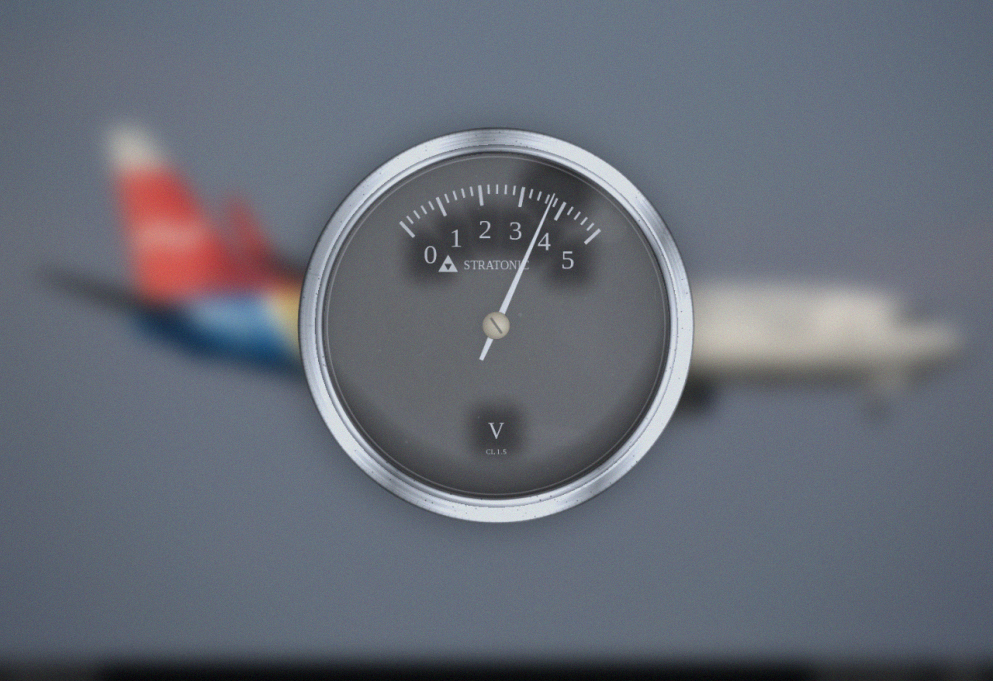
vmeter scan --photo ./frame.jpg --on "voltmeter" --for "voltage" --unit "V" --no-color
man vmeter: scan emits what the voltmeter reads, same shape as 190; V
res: 3.7; V
